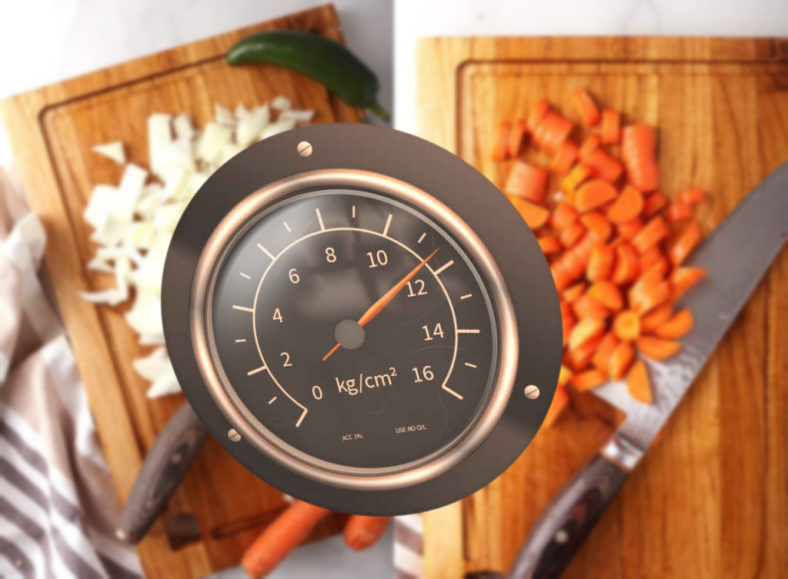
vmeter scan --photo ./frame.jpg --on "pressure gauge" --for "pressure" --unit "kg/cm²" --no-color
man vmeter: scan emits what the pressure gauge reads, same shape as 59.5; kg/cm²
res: 11.5; kg/cm²
